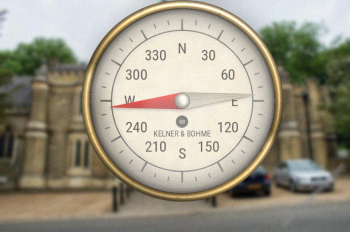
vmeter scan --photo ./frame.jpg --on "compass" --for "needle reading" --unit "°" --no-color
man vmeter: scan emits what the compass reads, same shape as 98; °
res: 265; °
